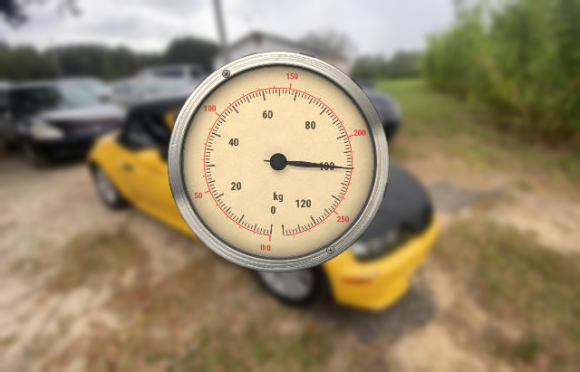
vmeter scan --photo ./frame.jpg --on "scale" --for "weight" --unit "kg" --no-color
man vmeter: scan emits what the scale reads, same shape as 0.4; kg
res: 100; kg
